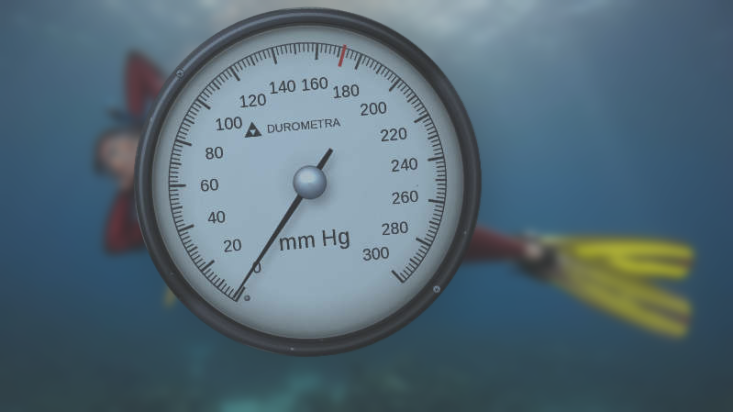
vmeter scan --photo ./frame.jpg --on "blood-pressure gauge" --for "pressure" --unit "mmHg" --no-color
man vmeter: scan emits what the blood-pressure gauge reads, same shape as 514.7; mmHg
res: 2; mmHg
